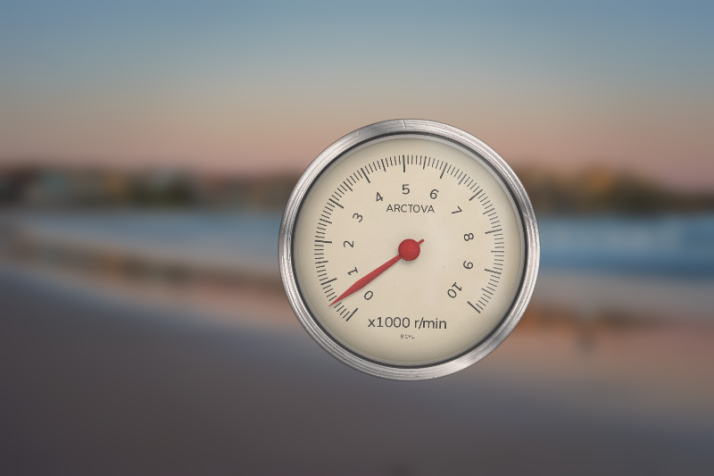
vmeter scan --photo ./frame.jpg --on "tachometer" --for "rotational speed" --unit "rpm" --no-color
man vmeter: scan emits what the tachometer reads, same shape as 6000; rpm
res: 500; rpm
